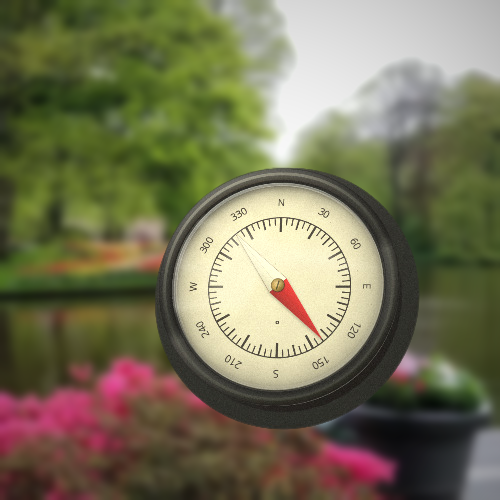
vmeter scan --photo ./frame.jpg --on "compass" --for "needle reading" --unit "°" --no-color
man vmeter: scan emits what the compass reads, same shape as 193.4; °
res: 140; °
